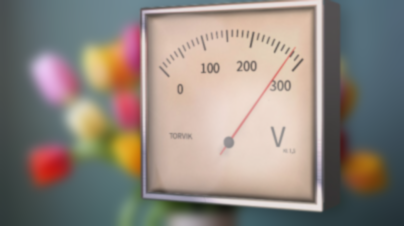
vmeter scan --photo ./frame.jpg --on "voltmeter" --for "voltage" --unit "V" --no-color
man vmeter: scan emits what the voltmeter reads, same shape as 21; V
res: 280; V
